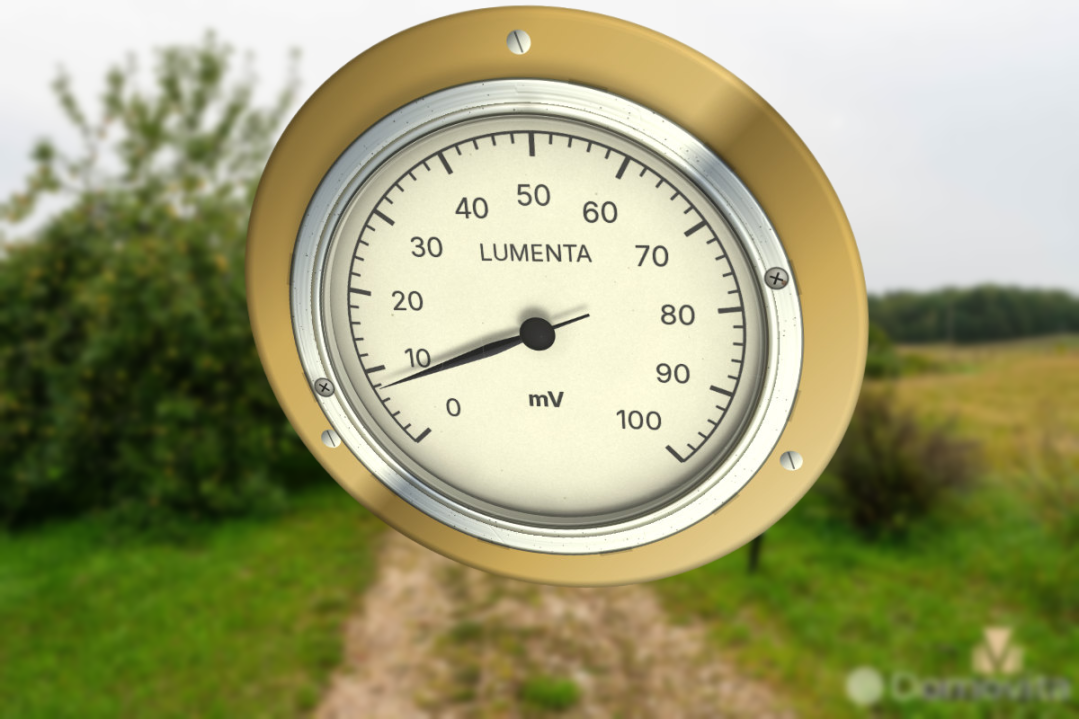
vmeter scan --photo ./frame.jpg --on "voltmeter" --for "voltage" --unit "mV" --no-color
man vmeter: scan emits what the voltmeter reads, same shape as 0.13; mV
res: 8; mV
